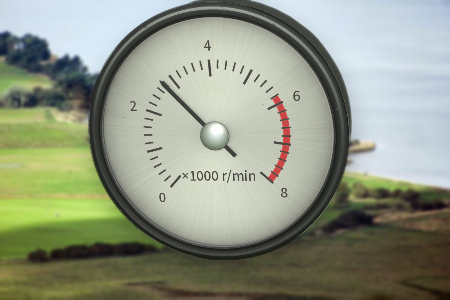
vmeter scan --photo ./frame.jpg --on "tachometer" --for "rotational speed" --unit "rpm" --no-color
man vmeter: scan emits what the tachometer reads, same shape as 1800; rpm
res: 2800; rpm
